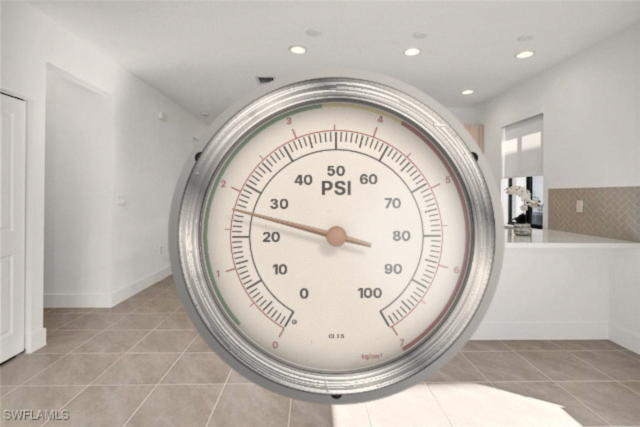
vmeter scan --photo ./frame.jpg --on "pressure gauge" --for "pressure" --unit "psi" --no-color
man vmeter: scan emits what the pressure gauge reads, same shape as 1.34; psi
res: 25; psi
